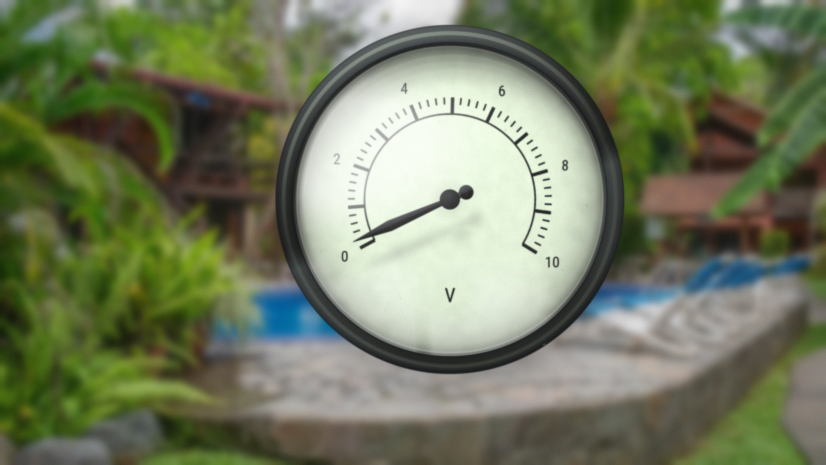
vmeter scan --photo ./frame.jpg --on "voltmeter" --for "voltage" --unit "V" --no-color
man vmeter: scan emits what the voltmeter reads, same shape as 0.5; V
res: 0.2; V
